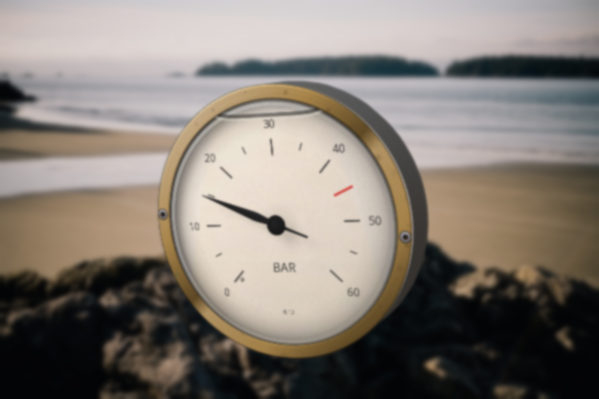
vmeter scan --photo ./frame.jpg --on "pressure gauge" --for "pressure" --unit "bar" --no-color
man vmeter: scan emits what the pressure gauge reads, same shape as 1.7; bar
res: 15; bar
